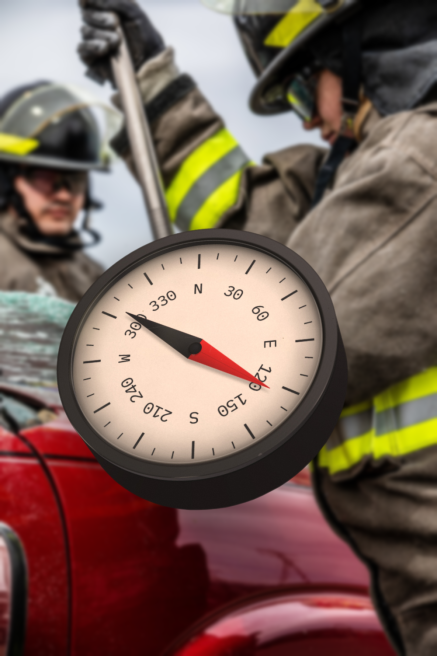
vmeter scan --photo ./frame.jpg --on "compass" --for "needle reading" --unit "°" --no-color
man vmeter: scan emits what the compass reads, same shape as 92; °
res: 125; °
